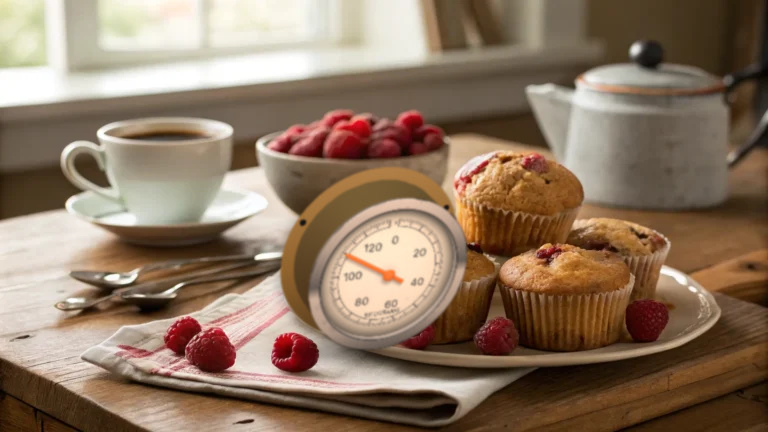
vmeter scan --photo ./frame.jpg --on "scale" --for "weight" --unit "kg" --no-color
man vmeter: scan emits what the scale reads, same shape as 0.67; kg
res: 110; kg
